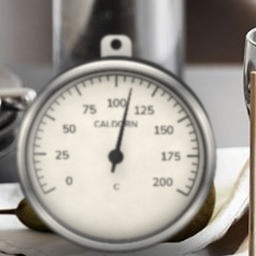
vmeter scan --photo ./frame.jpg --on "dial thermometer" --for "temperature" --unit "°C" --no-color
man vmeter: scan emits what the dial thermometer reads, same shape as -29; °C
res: 110; °C
